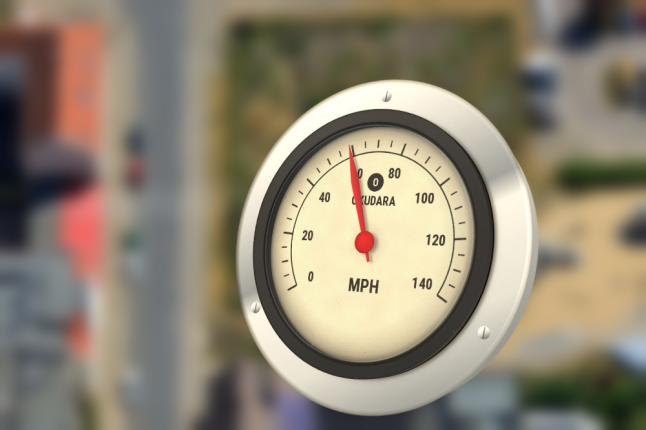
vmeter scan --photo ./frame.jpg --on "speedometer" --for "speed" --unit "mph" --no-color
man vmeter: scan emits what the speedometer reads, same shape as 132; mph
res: 60; mph
